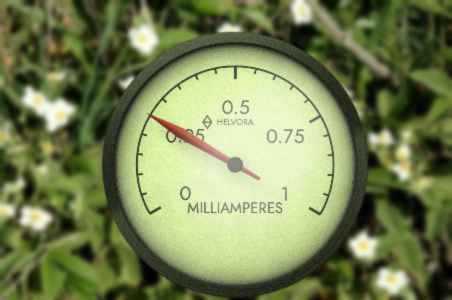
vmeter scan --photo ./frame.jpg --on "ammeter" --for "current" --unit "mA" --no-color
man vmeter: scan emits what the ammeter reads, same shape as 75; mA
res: 0.25; mA
